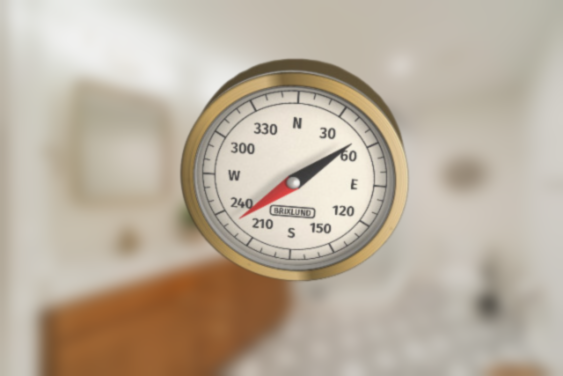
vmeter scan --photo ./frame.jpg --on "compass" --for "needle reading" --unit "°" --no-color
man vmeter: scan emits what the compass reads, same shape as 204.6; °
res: 230; °
